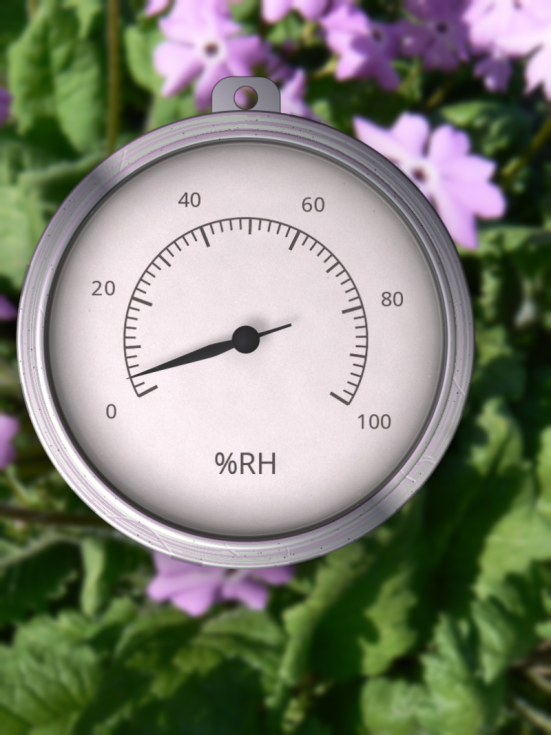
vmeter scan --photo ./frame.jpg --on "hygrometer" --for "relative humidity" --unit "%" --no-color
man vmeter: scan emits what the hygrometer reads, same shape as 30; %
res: 4; %
